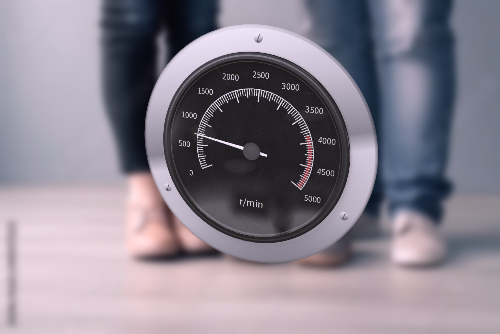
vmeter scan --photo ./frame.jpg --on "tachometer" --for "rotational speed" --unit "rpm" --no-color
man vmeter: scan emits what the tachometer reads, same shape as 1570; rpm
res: 750; rpm
